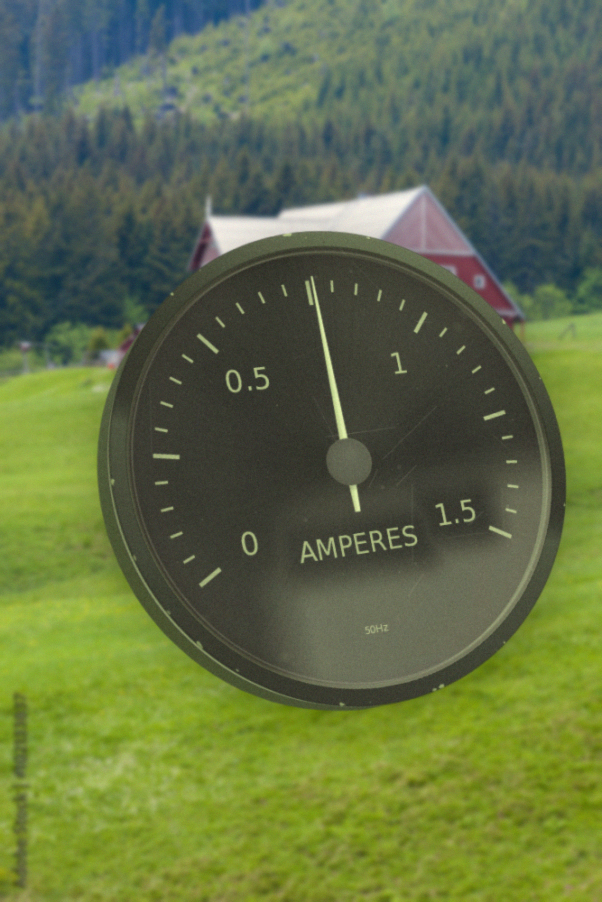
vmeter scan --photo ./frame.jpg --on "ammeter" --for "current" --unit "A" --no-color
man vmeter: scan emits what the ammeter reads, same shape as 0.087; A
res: 0.75; A
